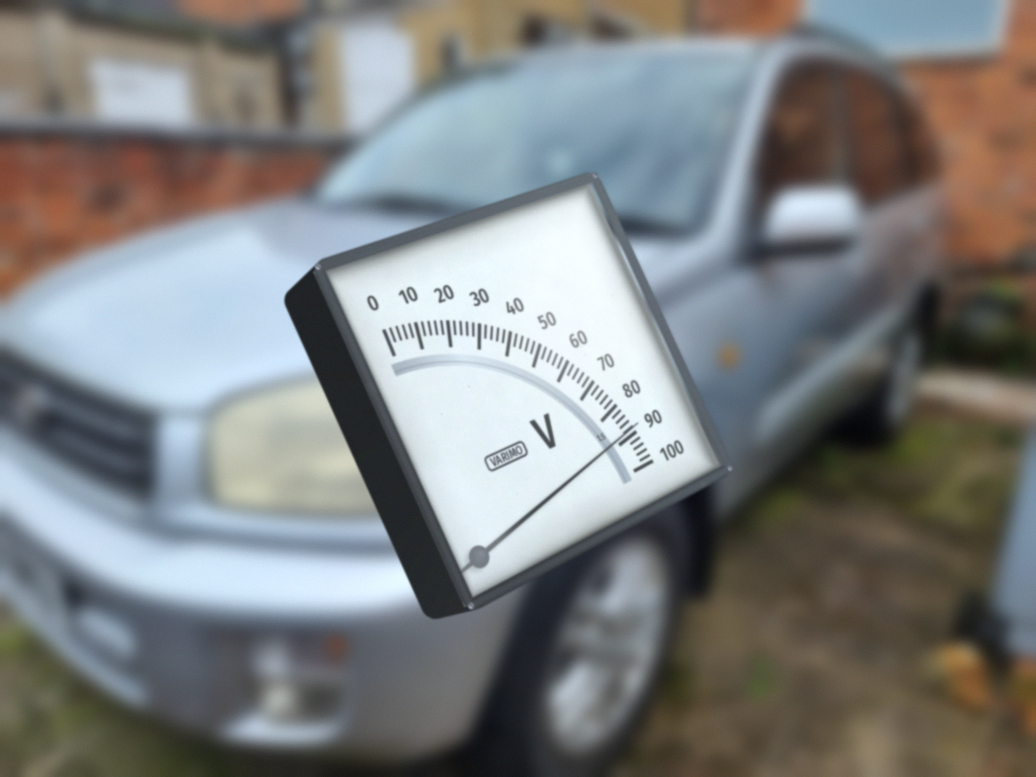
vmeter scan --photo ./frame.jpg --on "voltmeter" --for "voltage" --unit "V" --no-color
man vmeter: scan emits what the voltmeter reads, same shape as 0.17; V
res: 88; V
